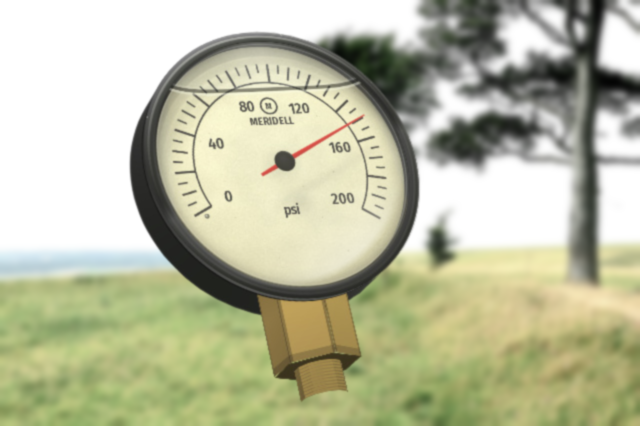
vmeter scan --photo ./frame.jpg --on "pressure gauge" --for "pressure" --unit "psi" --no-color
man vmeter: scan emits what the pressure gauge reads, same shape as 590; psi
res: 150; psi
